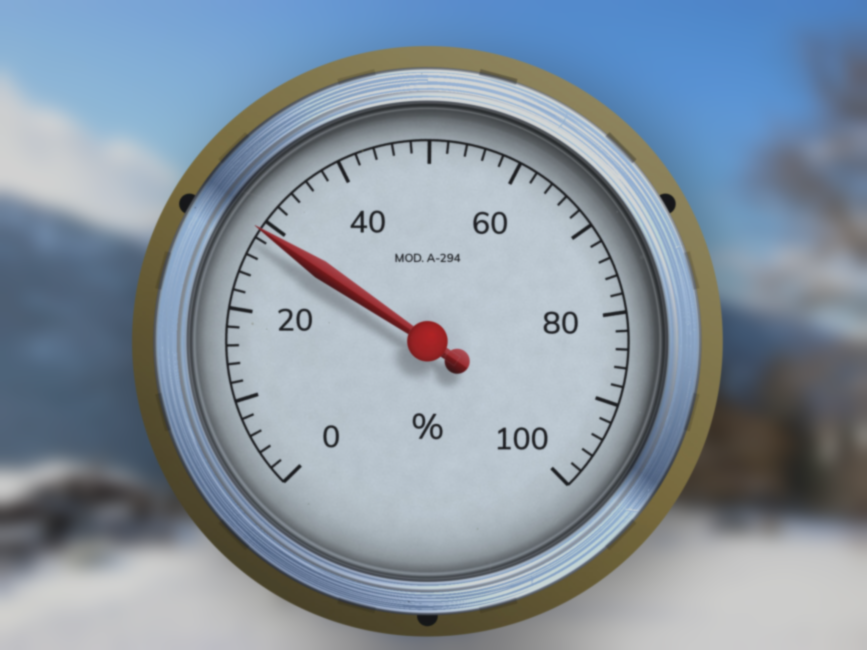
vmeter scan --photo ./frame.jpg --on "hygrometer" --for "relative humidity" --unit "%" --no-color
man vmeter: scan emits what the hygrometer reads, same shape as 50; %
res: 29; %
